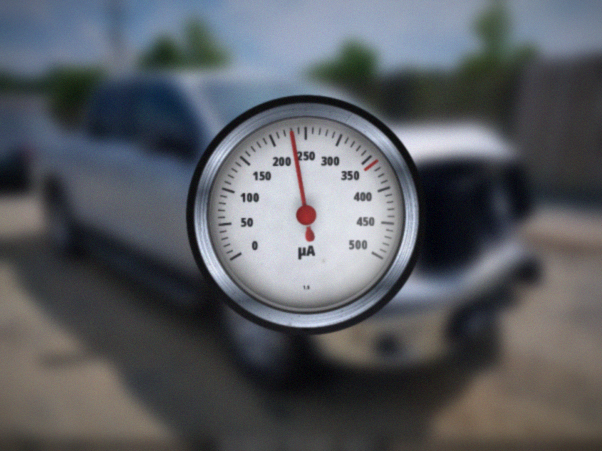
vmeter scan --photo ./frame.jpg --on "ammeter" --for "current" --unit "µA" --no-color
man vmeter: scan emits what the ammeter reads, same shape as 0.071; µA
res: 230; µA
